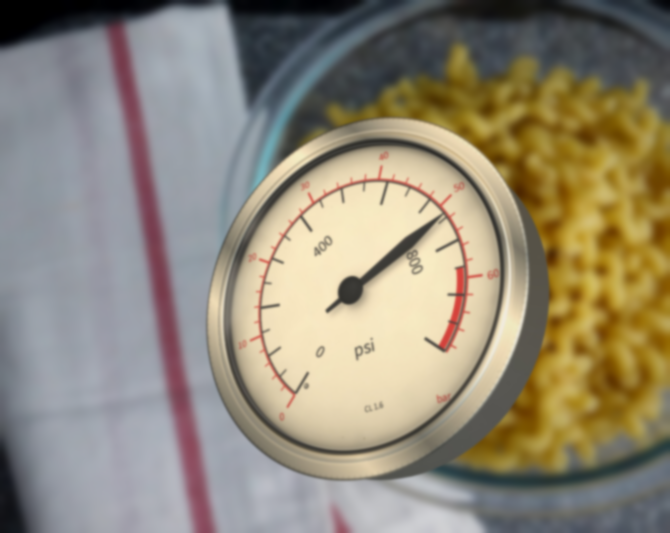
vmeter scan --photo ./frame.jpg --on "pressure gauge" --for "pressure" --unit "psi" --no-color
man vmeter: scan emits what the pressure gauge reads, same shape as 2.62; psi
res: 750; psi
